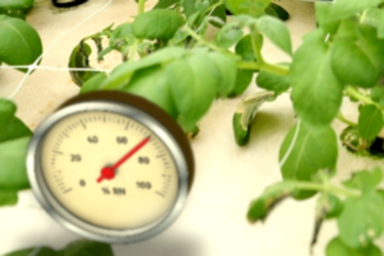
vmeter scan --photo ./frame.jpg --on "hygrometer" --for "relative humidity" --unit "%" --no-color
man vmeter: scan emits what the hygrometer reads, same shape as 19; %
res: 70; %
